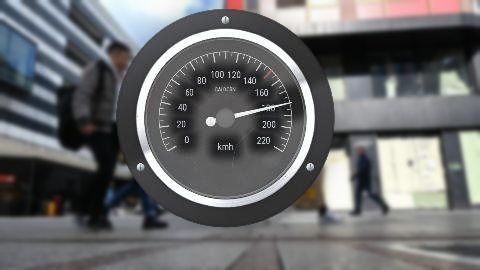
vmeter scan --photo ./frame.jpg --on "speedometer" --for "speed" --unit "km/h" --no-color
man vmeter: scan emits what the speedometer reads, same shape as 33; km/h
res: 180; km/h
